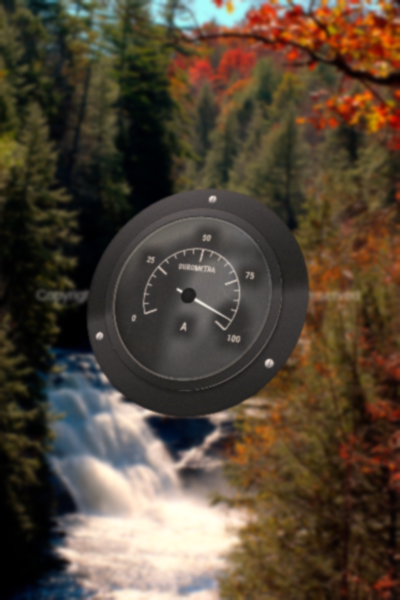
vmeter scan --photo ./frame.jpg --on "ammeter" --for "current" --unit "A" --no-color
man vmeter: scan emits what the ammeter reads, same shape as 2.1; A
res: 95; A
